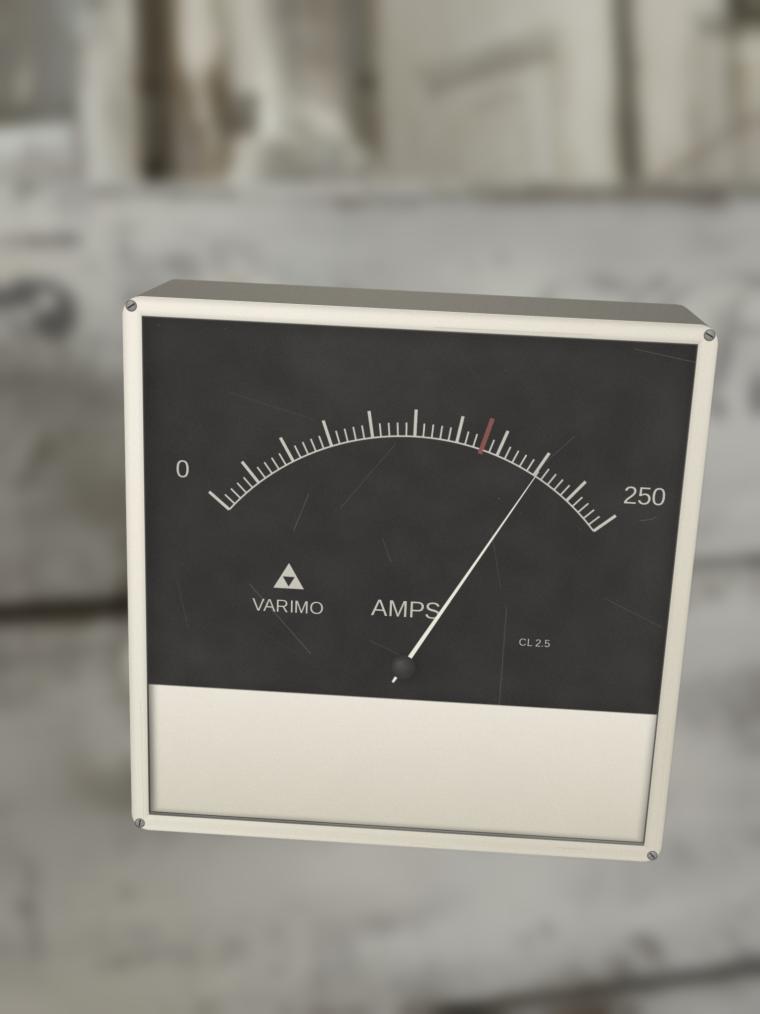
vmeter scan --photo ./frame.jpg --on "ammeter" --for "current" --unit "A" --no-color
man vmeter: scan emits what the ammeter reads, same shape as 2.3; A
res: 200; A
